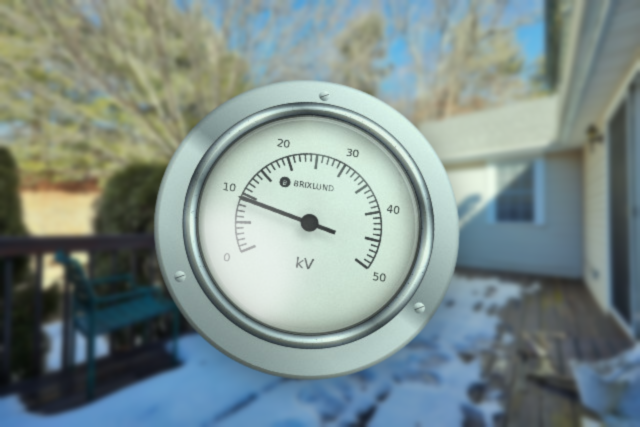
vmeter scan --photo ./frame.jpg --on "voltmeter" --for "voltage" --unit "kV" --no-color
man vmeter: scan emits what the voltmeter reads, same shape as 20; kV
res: 9; kV
